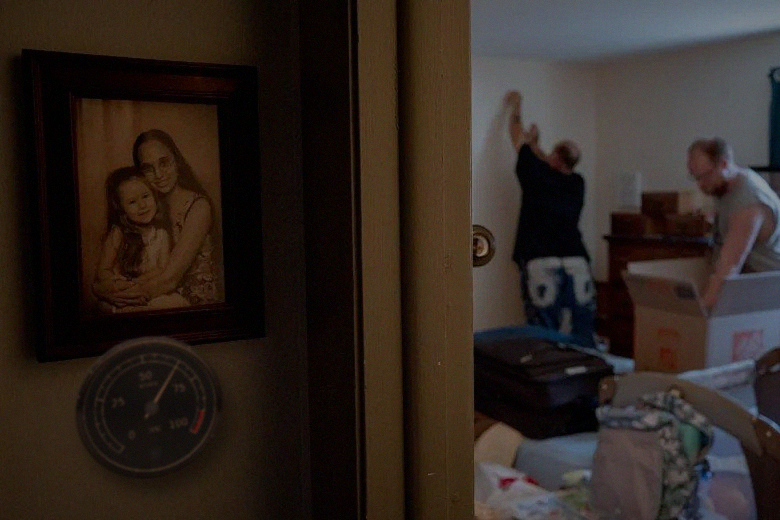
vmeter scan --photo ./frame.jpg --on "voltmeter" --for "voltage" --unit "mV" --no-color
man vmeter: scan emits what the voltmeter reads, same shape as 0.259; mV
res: 65; mV
